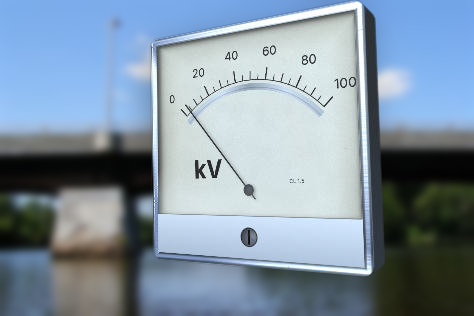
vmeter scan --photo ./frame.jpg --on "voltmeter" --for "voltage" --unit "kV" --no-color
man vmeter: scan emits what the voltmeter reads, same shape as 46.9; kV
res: 5; kV
